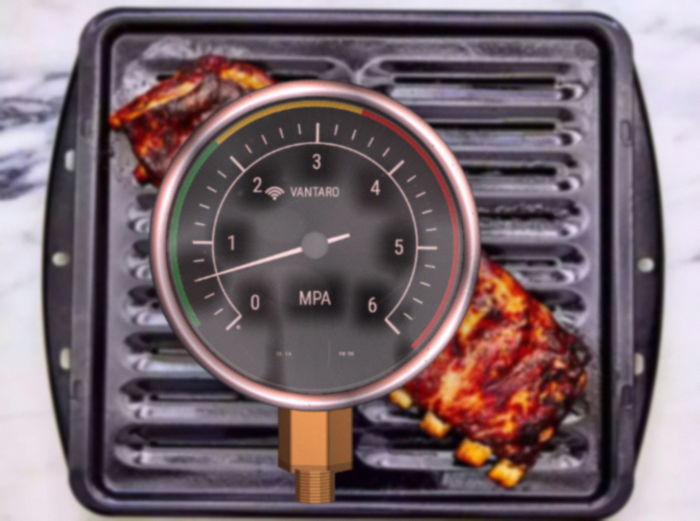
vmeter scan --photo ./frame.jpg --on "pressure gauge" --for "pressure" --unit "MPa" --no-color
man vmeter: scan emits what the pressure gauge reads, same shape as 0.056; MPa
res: 0.6; MPa
